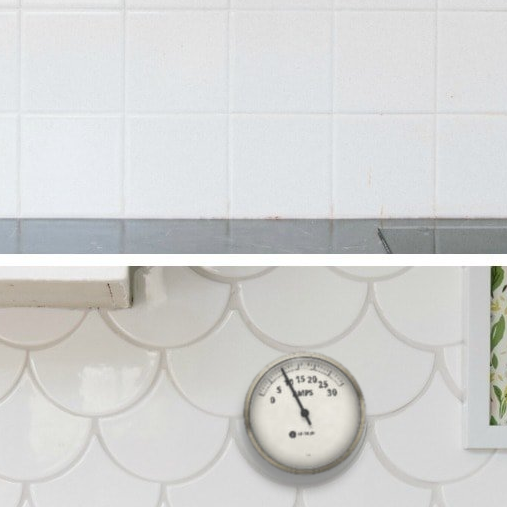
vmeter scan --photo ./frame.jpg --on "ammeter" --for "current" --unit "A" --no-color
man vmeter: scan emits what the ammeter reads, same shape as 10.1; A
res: 10; A
